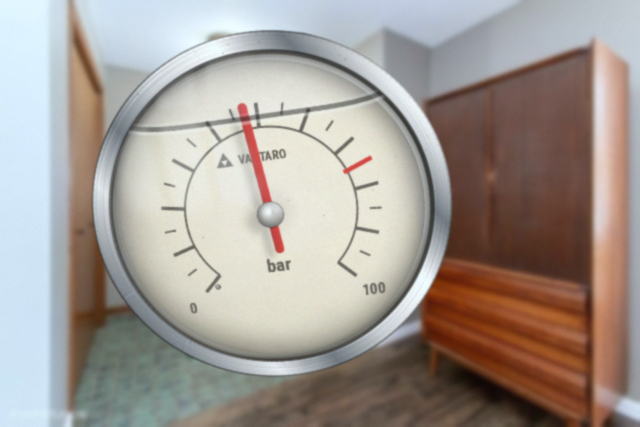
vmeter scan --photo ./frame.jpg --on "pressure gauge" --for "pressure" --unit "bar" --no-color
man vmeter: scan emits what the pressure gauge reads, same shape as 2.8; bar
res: 47.5; bar
